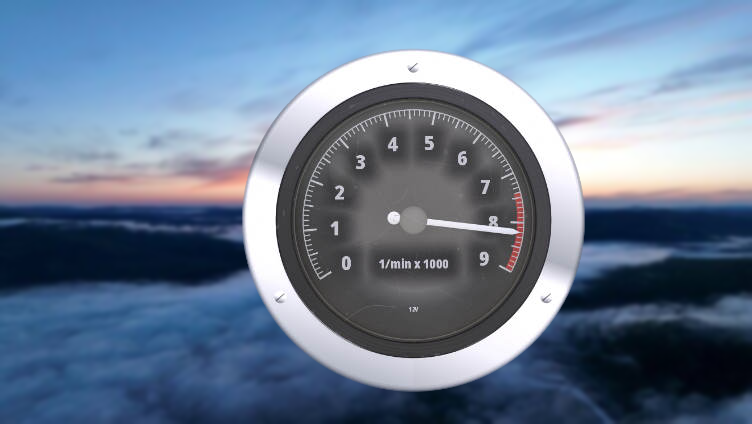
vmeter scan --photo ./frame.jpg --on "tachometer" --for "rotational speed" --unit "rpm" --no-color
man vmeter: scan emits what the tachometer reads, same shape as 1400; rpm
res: 8200; rpm
